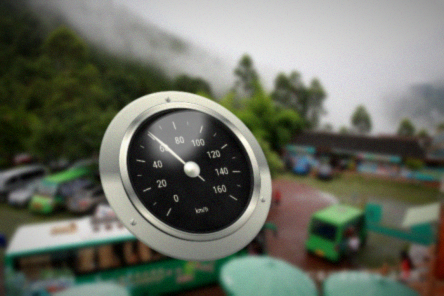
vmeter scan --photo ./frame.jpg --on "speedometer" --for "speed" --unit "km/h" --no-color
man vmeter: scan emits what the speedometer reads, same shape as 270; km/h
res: 60; km/h
